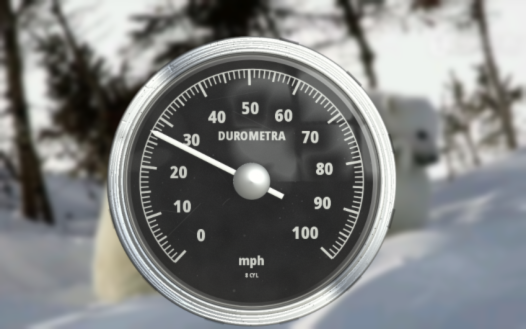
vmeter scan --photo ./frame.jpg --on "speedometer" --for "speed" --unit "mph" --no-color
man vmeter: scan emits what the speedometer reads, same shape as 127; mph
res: 27; mph
